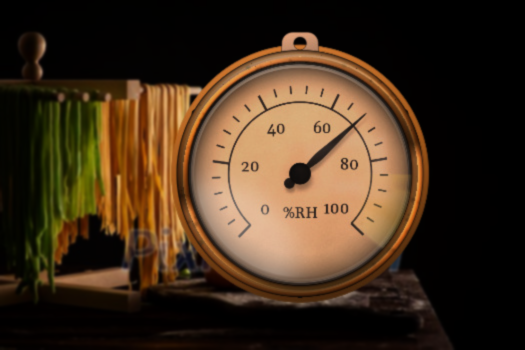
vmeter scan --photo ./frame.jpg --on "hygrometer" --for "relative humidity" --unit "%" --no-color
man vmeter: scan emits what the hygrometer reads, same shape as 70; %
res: 68; %
